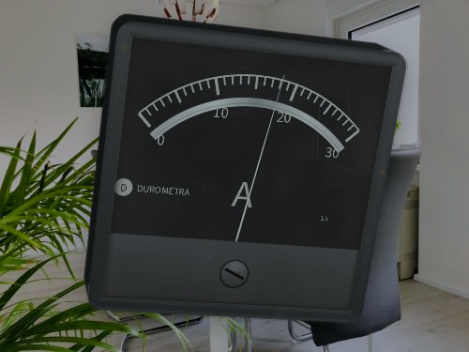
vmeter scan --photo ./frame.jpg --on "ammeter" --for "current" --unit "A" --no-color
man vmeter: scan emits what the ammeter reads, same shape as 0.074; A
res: 18; A
